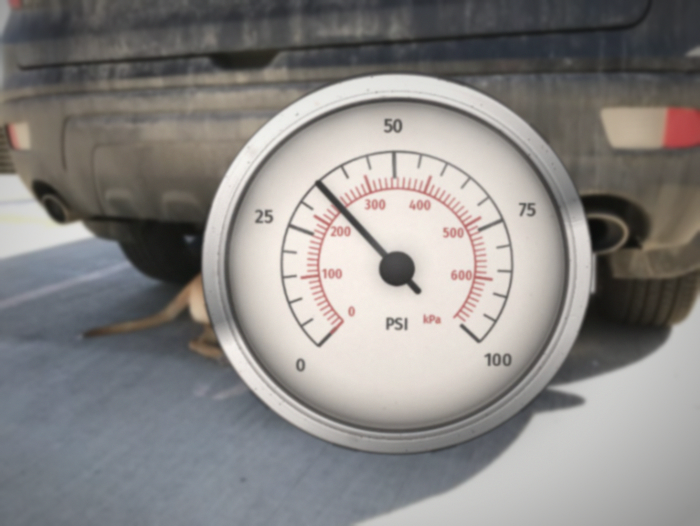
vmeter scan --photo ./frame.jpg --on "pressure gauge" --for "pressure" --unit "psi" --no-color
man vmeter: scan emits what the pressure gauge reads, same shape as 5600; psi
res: 35; psi
